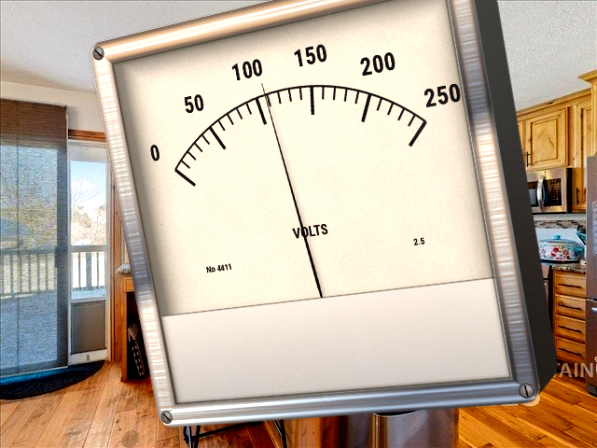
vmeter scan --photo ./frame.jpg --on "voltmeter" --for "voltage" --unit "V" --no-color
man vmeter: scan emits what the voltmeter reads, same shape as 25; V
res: 110; V
